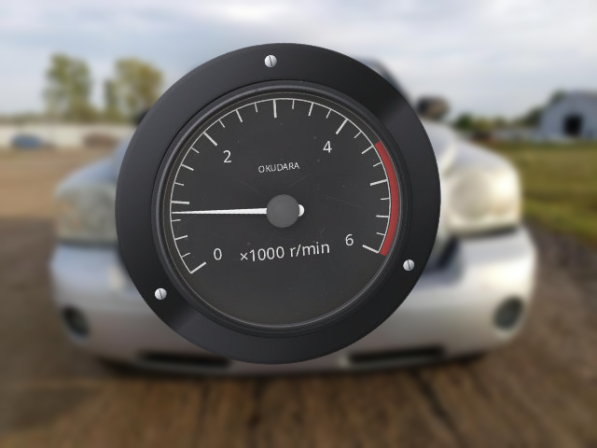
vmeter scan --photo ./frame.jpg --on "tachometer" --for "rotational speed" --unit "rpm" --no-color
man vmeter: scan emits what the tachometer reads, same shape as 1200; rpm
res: 875; rpm
